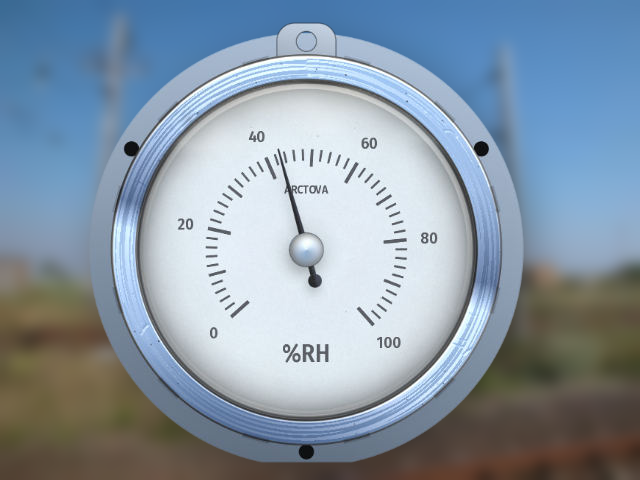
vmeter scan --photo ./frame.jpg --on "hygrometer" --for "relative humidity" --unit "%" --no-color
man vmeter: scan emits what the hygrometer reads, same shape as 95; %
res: 43; %
